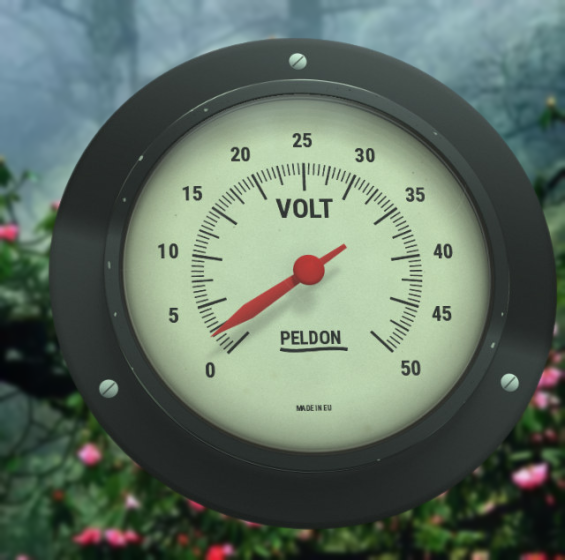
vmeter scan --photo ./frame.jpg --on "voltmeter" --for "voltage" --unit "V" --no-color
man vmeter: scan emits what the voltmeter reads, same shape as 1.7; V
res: 2; V
